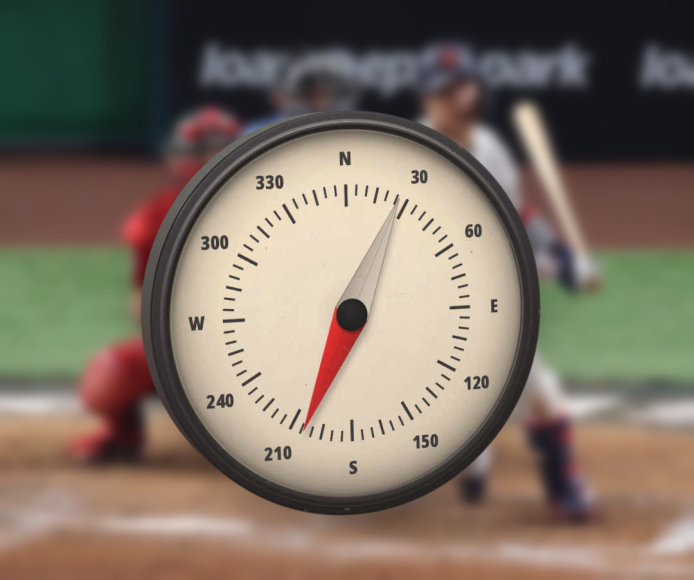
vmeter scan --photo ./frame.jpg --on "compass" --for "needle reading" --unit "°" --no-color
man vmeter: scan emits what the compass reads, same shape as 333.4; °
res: 205; °
